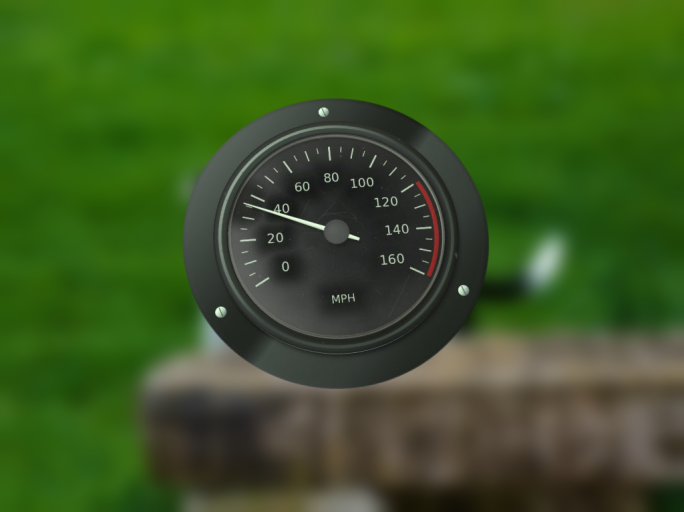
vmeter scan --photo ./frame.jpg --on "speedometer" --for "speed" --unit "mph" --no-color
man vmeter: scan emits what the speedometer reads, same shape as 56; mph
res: 35; mph
